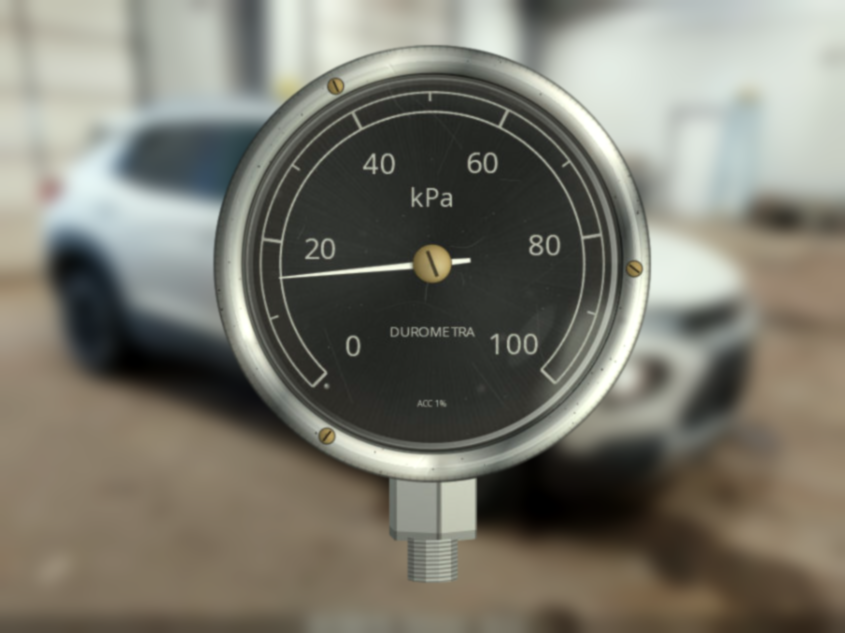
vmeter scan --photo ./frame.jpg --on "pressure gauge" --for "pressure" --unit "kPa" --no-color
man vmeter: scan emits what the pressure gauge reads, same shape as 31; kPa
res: 15; kPa
